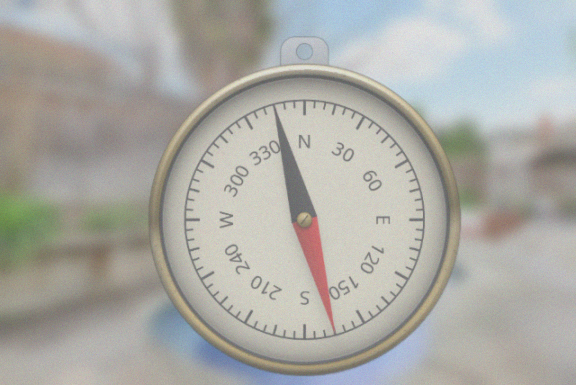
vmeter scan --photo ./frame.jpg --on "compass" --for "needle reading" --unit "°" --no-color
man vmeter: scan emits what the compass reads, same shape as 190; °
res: 165; °
